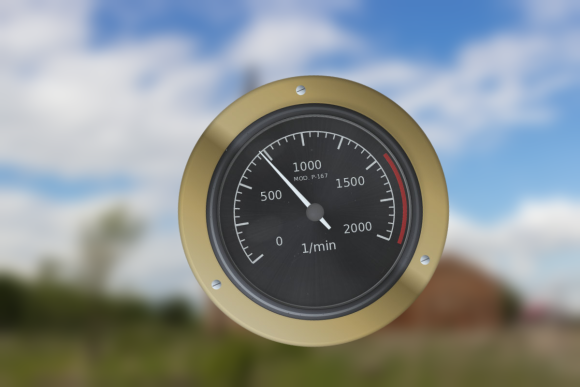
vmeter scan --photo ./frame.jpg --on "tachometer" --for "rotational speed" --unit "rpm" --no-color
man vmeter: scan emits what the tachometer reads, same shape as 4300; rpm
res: 725; rpm
